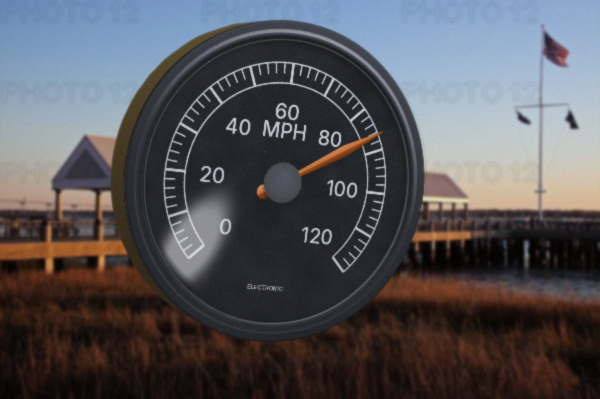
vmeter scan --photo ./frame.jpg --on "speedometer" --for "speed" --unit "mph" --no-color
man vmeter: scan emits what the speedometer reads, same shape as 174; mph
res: 86; mph
